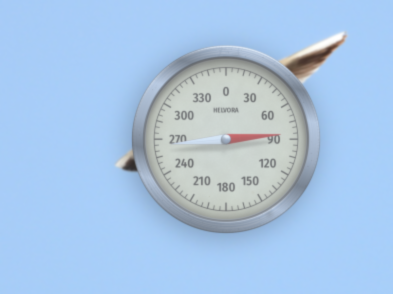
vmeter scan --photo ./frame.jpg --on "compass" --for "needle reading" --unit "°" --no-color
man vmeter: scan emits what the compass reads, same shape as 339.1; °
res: 85; °
